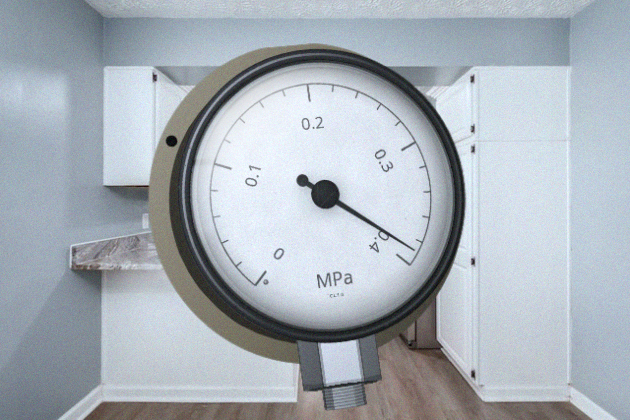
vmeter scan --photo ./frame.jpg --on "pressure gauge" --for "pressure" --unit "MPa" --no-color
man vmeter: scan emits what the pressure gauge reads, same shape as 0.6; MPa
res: 0.39; MPa
